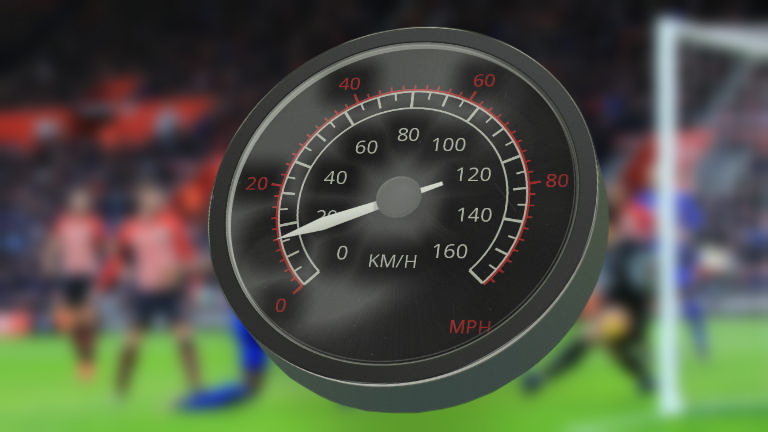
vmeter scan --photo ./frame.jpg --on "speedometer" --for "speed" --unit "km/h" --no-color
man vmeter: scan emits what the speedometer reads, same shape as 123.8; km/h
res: 15; km/h
